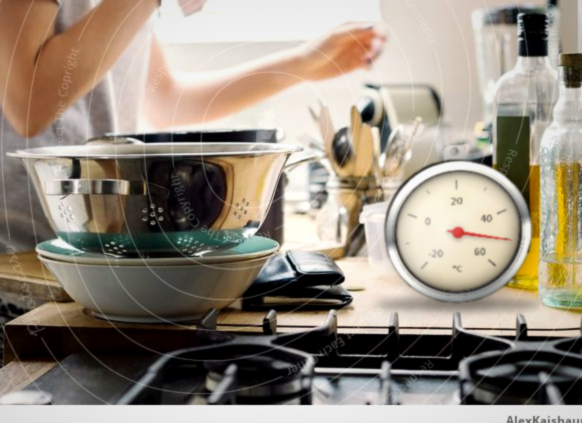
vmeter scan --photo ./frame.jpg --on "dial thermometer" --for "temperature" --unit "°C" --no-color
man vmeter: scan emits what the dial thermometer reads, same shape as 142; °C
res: 50; °C
